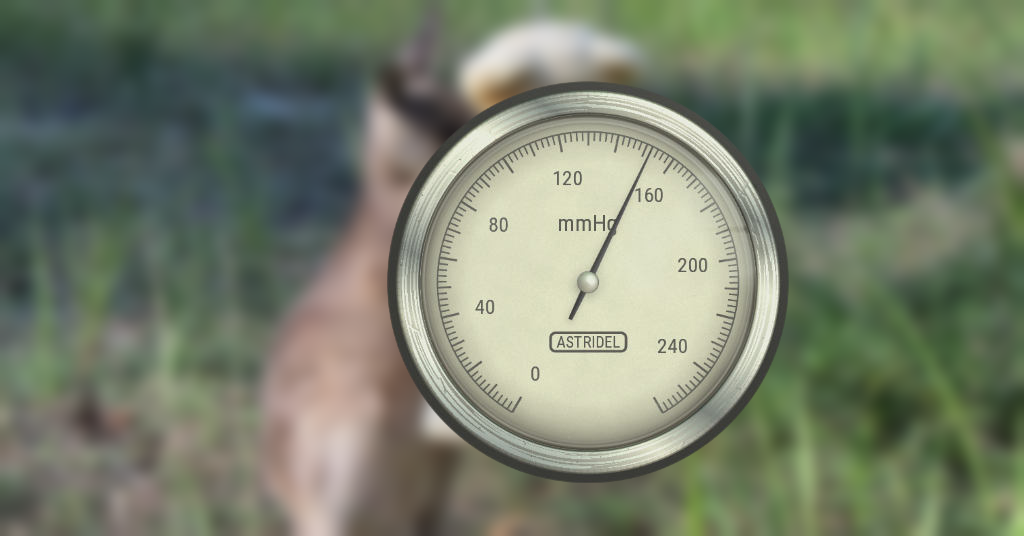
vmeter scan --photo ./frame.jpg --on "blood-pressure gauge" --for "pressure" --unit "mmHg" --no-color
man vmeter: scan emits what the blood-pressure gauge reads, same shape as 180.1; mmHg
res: 152; mmHg
